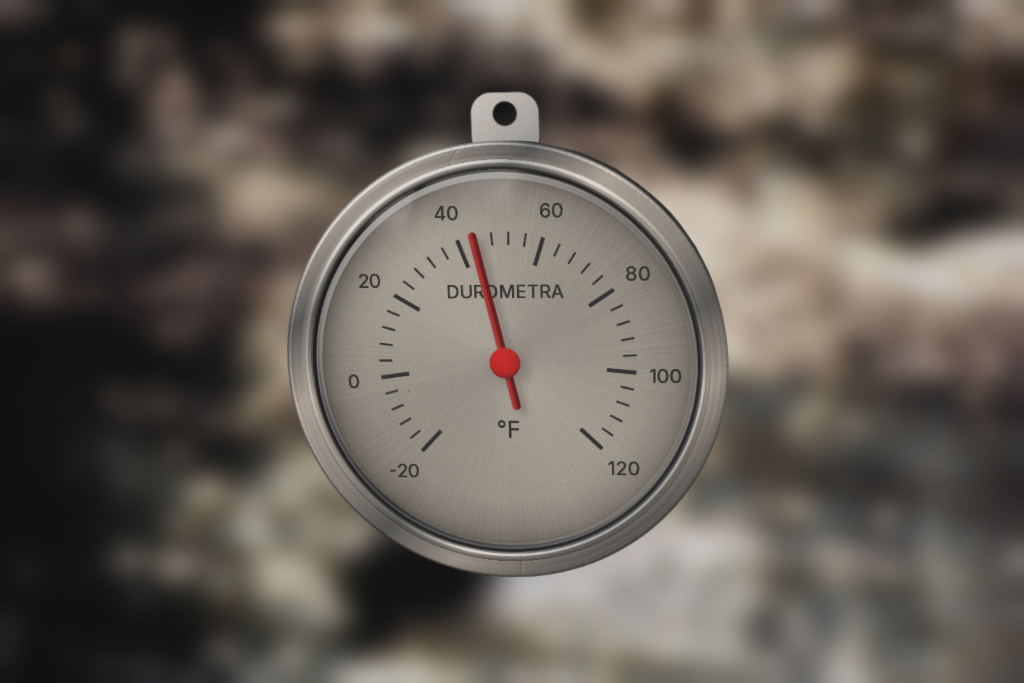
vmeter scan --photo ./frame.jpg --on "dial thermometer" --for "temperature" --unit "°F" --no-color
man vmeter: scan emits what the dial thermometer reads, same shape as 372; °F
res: 44; °F
